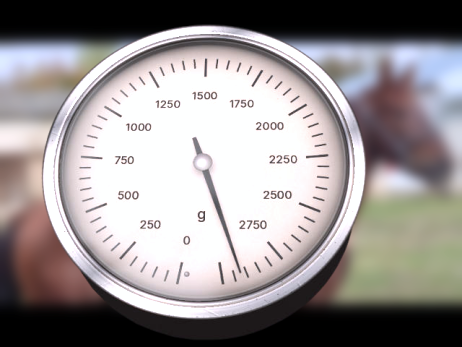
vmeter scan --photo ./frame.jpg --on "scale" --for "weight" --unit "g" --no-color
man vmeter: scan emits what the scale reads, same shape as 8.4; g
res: 2925; g
